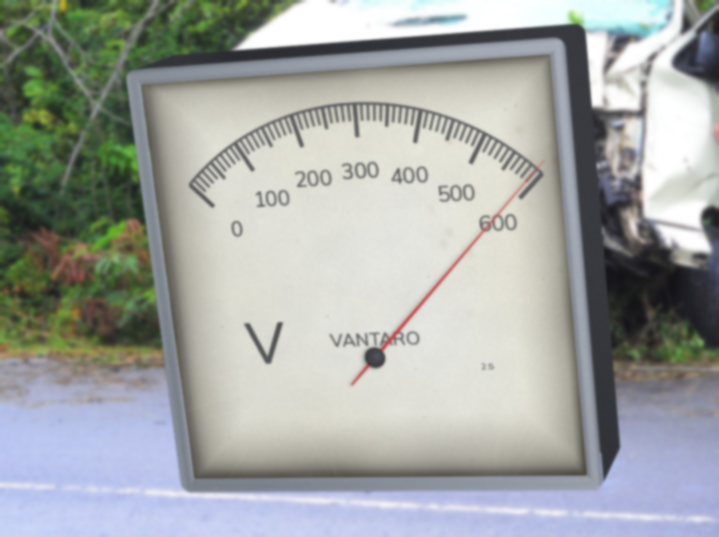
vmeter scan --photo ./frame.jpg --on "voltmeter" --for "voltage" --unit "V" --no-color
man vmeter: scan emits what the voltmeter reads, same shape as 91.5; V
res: 590; V
